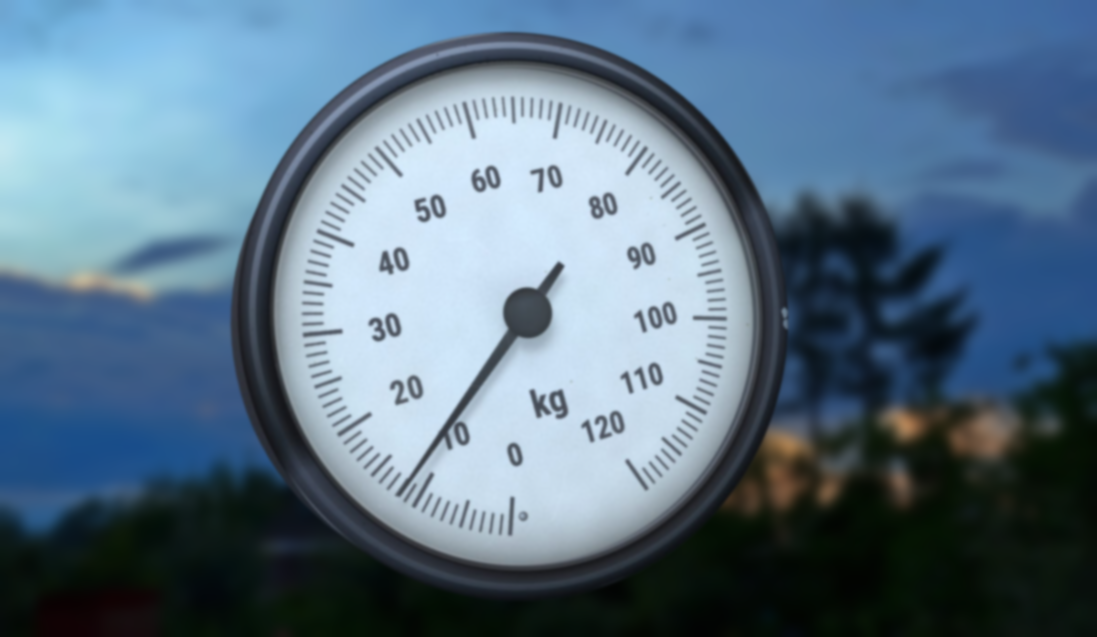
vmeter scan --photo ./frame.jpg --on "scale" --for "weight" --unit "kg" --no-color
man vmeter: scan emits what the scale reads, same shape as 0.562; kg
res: 12; kg
